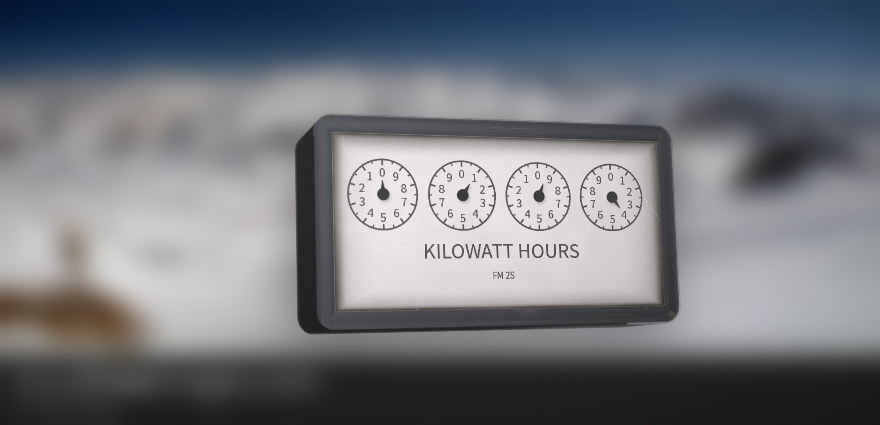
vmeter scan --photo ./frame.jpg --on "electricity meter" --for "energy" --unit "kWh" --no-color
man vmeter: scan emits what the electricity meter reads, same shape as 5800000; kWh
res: 94; kWh
